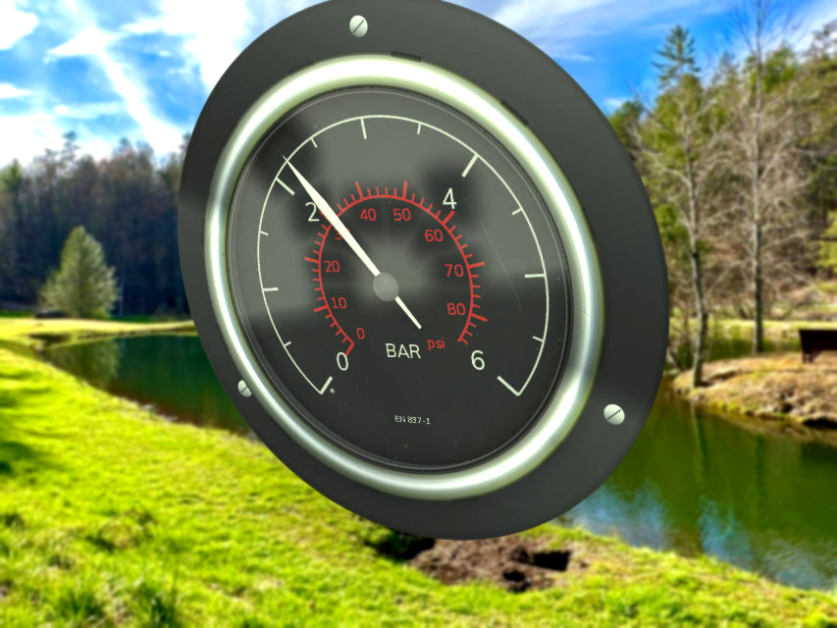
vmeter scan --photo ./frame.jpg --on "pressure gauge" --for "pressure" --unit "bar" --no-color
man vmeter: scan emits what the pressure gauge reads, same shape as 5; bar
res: 2.25; bar
